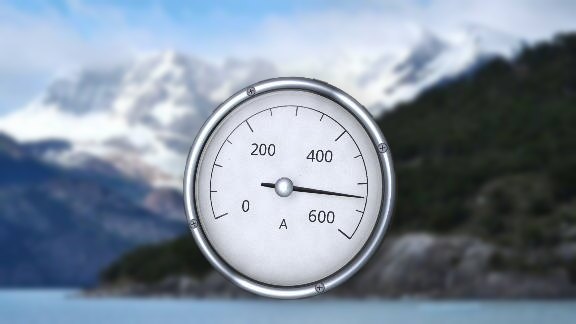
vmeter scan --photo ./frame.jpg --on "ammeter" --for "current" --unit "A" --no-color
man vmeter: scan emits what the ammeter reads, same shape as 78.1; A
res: 525; A
